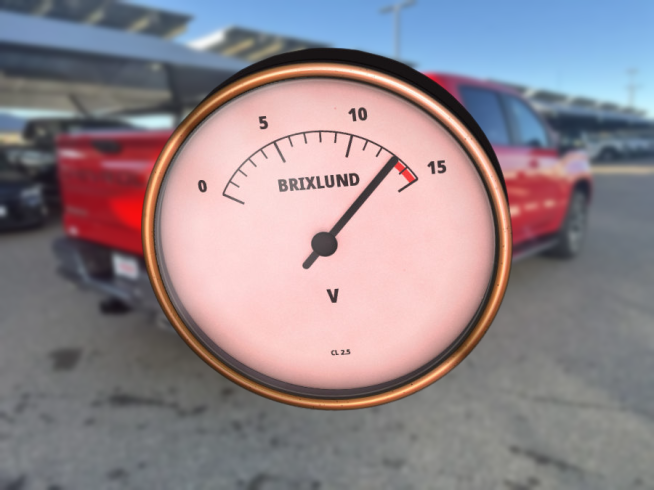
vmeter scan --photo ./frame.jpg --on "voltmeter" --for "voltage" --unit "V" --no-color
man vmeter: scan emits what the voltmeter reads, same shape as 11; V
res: 13; V
